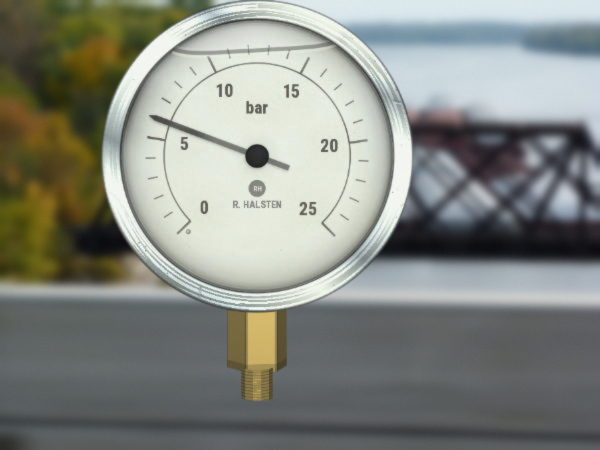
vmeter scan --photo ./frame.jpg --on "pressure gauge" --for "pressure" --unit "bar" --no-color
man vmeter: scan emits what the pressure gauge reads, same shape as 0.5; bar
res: 6; bar
